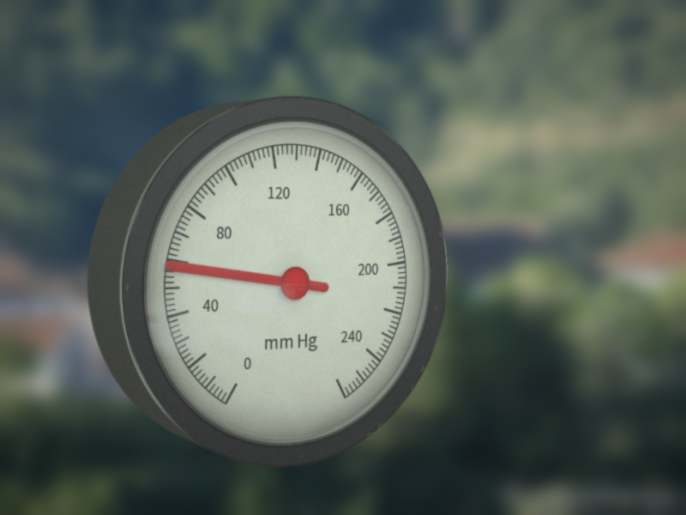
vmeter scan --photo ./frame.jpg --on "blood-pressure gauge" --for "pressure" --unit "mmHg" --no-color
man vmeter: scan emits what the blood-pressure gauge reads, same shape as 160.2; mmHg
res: 58; mmHg
